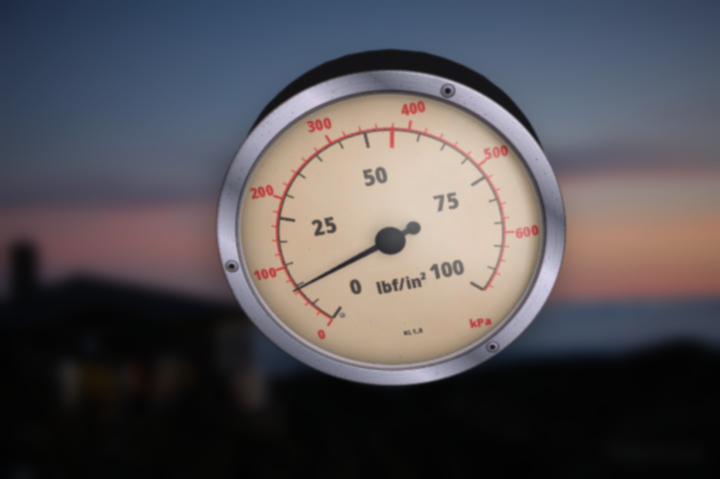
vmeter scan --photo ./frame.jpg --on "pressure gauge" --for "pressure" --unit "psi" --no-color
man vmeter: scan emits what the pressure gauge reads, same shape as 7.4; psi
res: 10; psi
